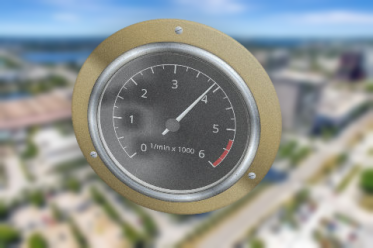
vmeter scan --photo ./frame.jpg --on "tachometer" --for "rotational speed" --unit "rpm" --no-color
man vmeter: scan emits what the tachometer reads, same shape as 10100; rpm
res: 3875; rpm
